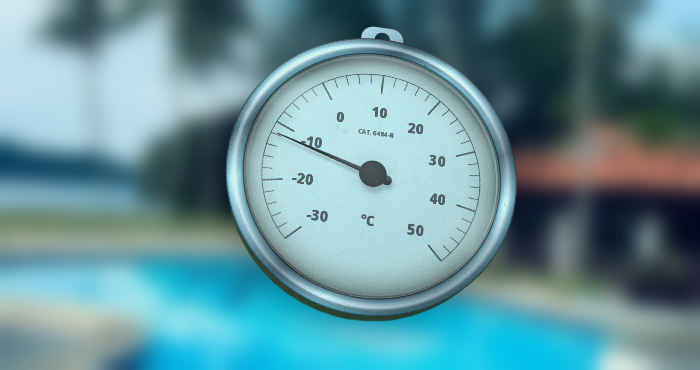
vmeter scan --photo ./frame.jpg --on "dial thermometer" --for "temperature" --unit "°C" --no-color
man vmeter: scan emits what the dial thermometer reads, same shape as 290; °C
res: -12; °C
